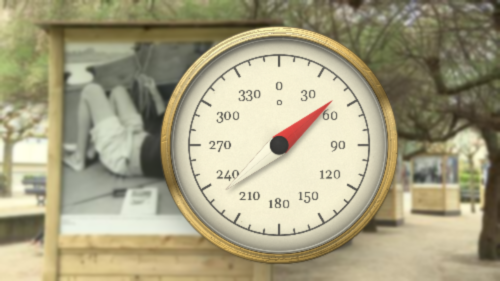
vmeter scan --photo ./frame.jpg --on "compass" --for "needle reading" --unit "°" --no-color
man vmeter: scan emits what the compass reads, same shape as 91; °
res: 50; °
